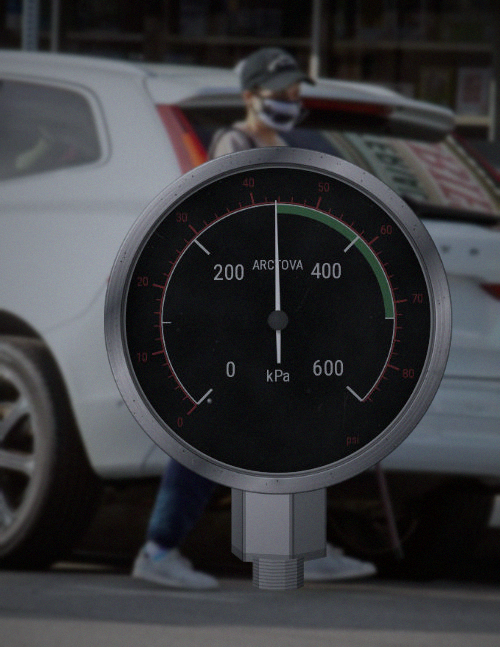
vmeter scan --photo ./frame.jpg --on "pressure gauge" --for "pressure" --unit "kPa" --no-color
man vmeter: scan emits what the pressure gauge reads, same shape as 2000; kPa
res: 300; kPa
